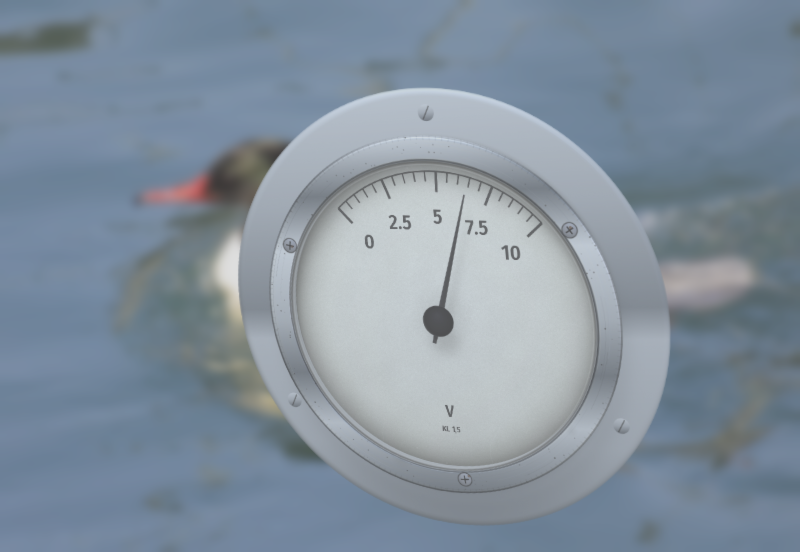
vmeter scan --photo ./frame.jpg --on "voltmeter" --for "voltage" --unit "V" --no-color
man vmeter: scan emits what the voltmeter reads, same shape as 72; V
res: 6.5; V
